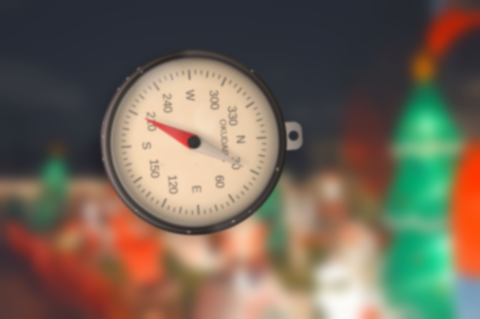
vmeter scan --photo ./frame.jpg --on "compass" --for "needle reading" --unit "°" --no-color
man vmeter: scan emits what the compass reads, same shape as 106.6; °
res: 210; °
